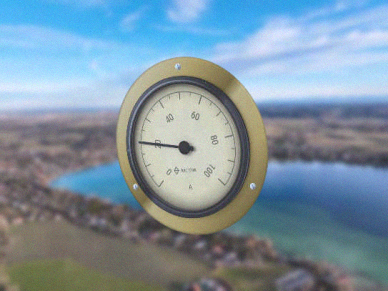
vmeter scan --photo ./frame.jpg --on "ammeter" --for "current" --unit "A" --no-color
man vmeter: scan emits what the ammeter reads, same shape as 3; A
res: 20; A
